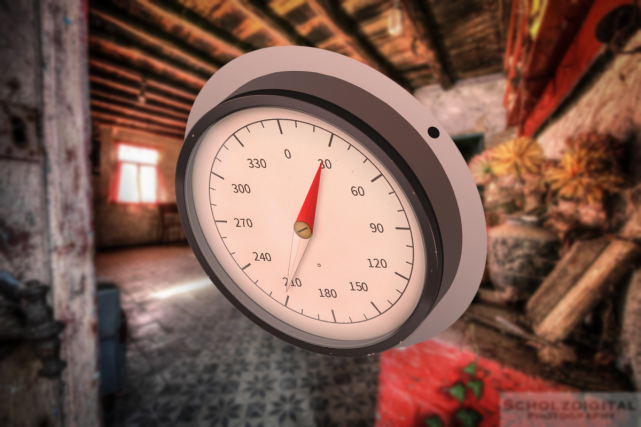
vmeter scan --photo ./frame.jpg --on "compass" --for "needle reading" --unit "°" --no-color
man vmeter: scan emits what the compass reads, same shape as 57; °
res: 30; °
